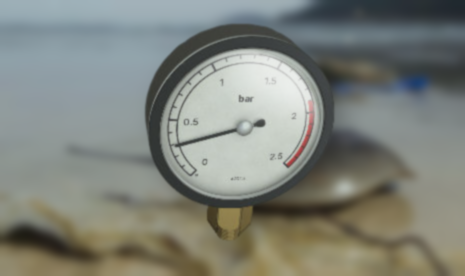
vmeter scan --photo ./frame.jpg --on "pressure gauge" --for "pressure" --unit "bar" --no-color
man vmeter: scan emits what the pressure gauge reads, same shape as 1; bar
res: 0.3; bar
